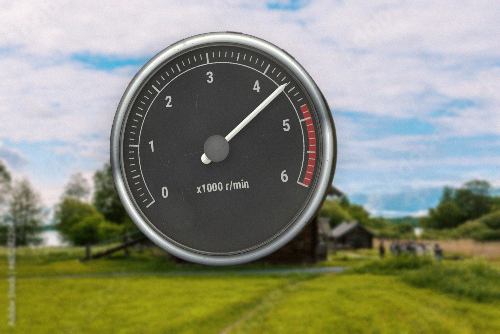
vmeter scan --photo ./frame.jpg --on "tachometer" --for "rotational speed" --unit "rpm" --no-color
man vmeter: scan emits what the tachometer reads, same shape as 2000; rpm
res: 4400; rpm
